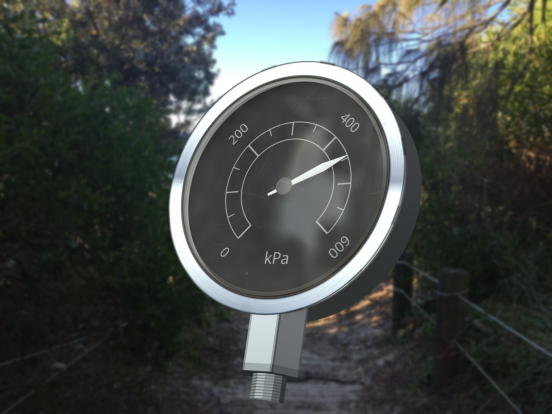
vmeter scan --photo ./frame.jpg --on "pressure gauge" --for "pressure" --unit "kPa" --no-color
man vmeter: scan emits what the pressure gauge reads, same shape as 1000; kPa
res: 450; kPa
